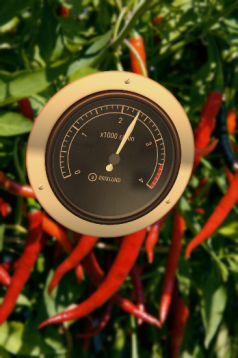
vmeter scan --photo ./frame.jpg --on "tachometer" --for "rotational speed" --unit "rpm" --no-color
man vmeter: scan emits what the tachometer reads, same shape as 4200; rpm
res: 2300; rpm
